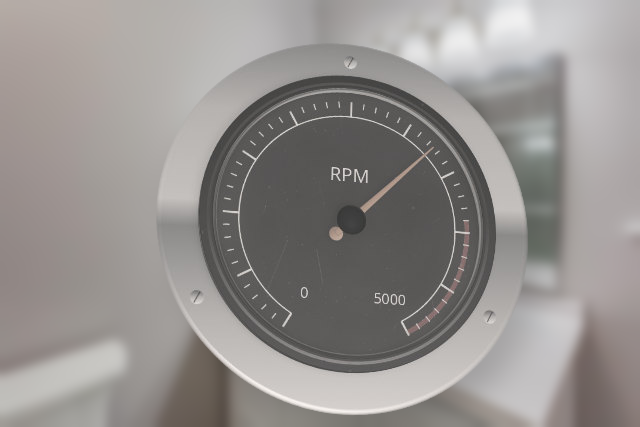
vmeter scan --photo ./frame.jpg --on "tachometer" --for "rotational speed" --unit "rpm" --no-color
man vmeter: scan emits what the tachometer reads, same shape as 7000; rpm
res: 3250; rpm
